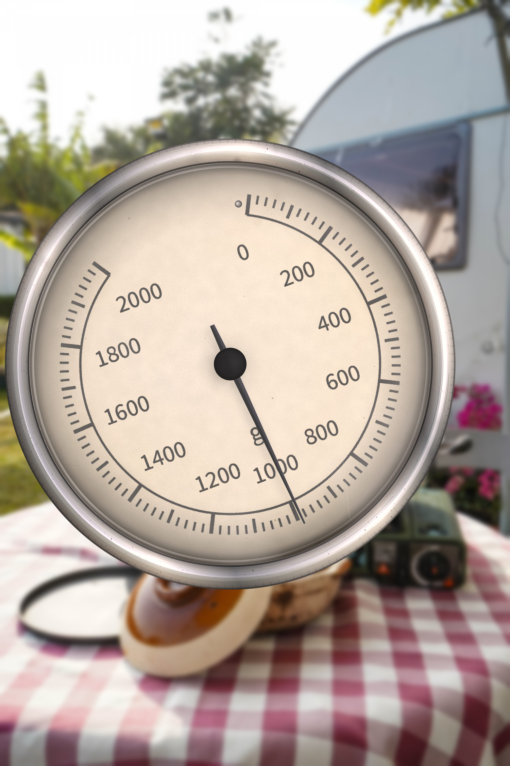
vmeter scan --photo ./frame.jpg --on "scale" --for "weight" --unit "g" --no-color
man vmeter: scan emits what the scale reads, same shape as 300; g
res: 990; g
